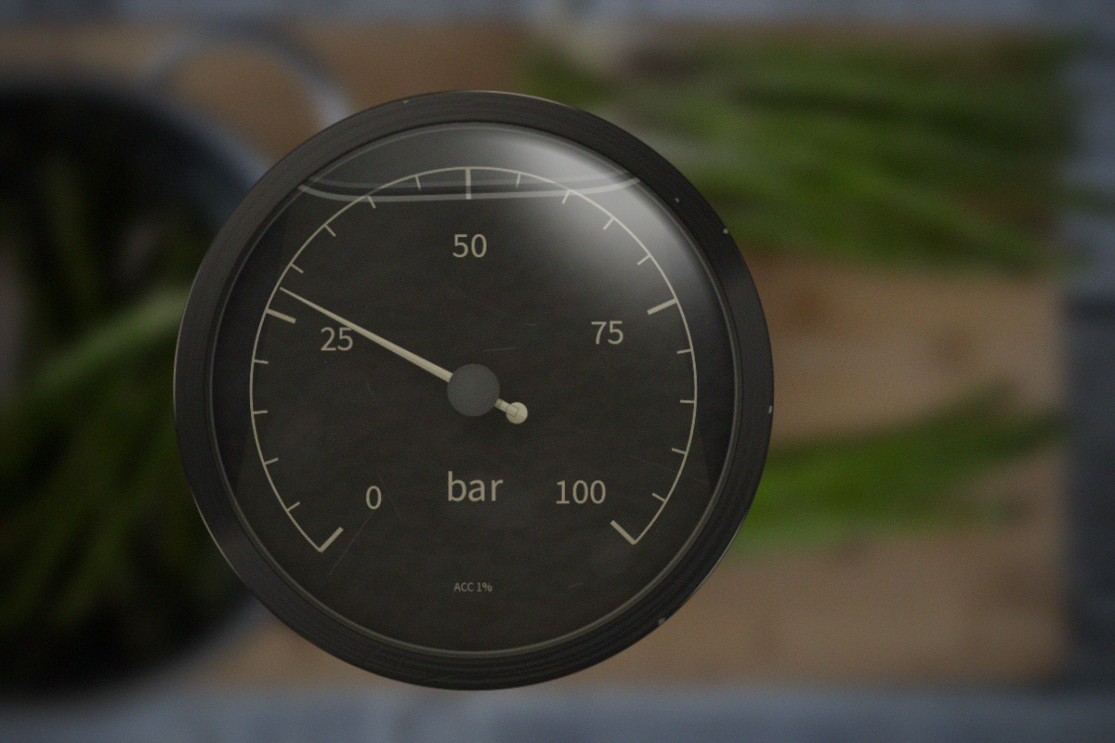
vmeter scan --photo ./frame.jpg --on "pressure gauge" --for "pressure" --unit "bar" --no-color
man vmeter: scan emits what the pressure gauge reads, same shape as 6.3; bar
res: 27.5; bar
